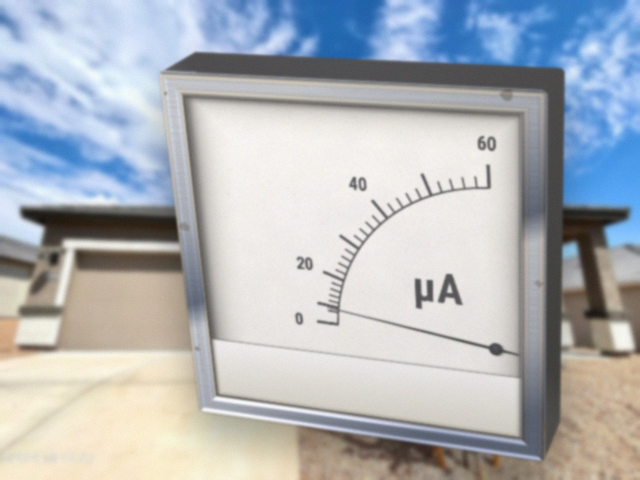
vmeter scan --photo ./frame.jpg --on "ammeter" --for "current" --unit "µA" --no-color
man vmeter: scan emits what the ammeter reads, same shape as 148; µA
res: 10; µA
